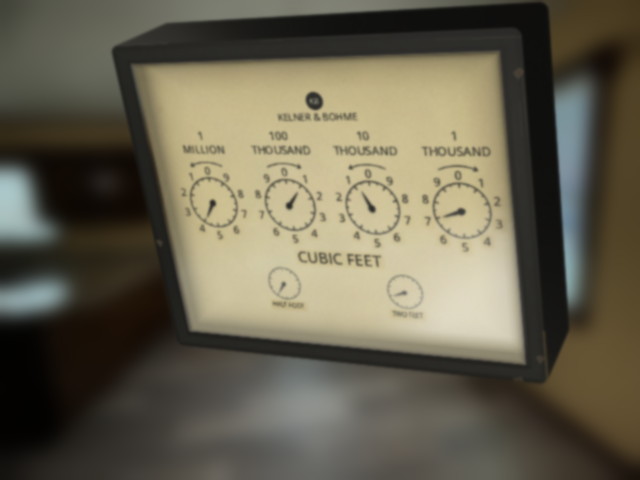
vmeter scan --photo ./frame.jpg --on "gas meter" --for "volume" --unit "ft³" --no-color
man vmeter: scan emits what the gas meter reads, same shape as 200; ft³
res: 410700; ft³
